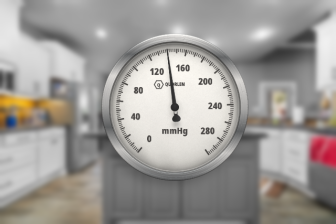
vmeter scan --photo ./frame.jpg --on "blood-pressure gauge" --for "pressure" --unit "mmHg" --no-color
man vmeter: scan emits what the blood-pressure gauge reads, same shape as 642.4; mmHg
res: 140; mmHg
